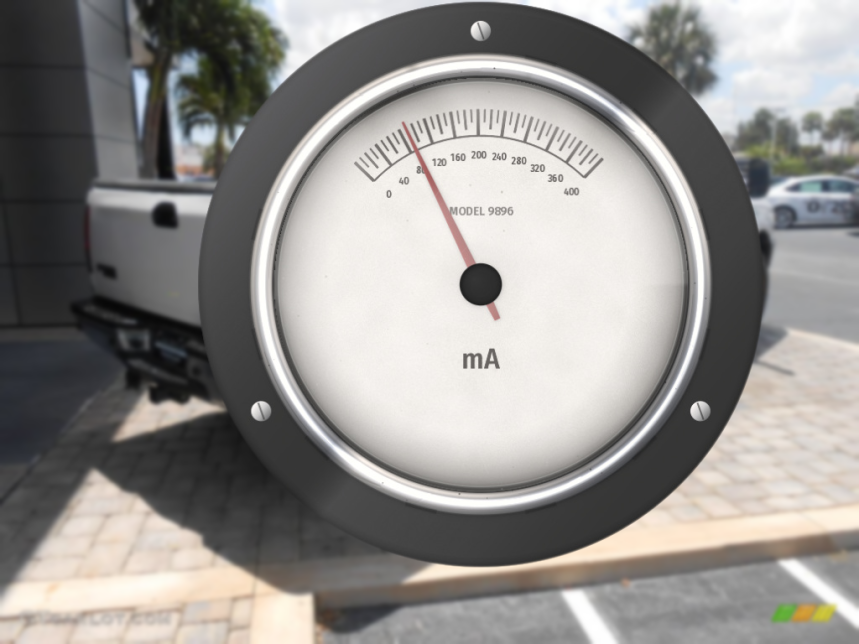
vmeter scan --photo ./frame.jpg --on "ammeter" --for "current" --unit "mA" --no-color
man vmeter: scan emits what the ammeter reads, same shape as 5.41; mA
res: 90; mA
